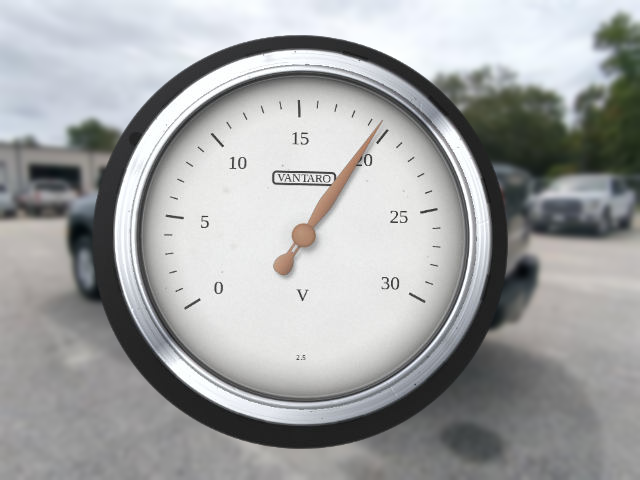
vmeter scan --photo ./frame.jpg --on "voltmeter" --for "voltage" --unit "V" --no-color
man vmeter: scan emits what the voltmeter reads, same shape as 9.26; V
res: 19.5; V
